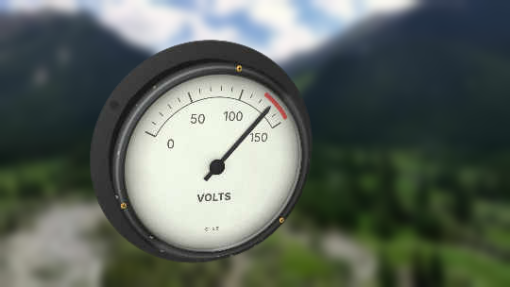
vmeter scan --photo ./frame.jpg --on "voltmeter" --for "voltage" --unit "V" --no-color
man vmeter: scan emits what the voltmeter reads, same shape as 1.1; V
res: 130; V
